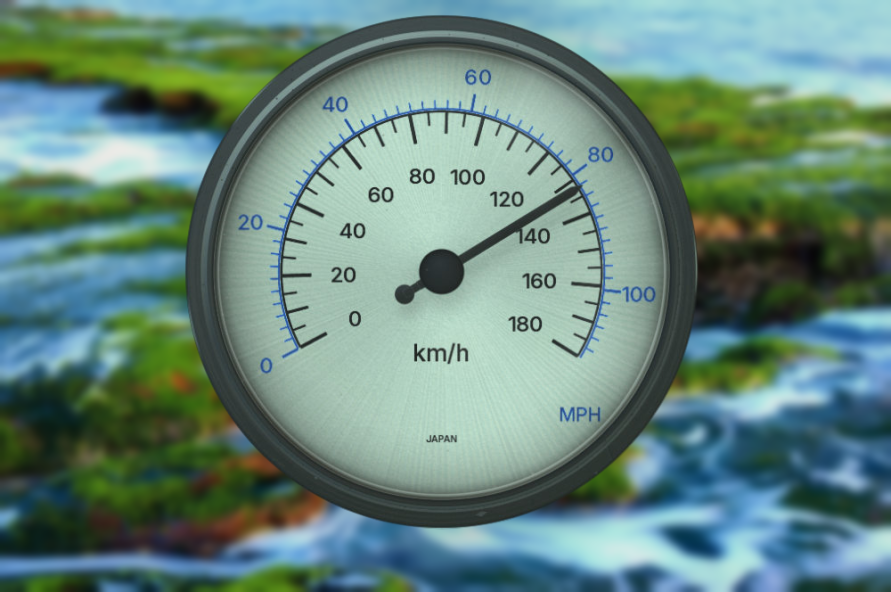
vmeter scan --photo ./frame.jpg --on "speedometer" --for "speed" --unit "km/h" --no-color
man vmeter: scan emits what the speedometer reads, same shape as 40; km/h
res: 132.5; km/h
